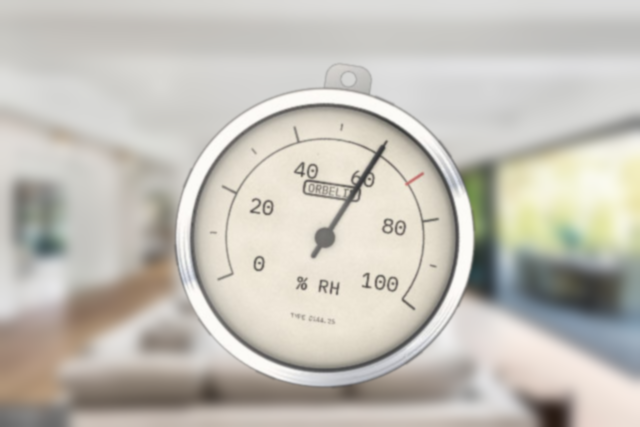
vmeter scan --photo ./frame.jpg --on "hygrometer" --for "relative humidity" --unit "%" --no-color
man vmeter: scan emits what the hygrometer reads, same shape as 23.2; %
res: 60; %
